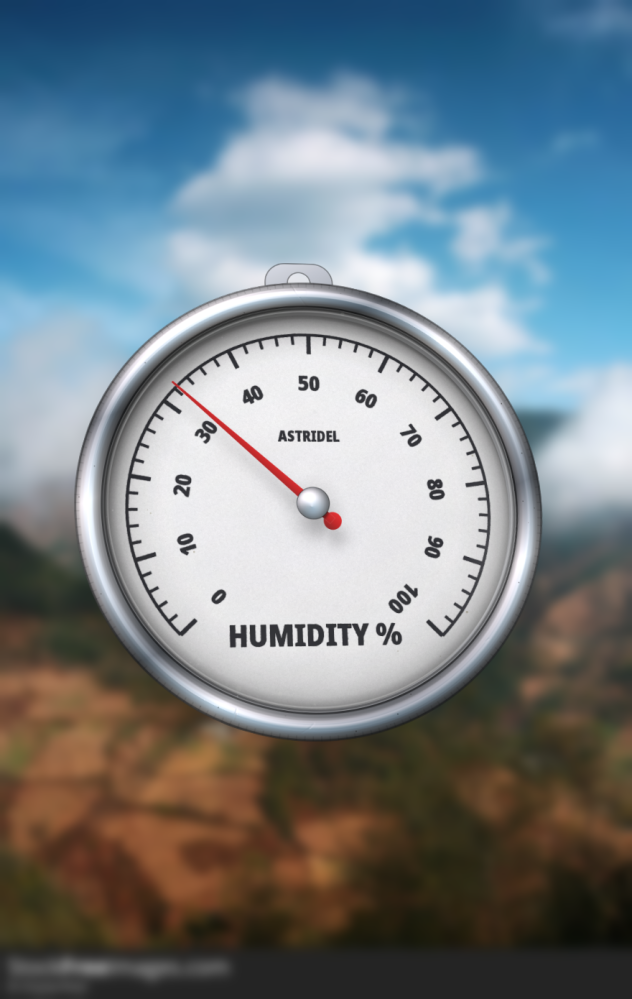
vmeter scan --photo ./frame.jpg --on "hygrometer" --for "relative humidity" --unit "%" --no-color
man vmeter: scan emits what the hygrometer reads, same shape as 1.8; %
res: 32; %
